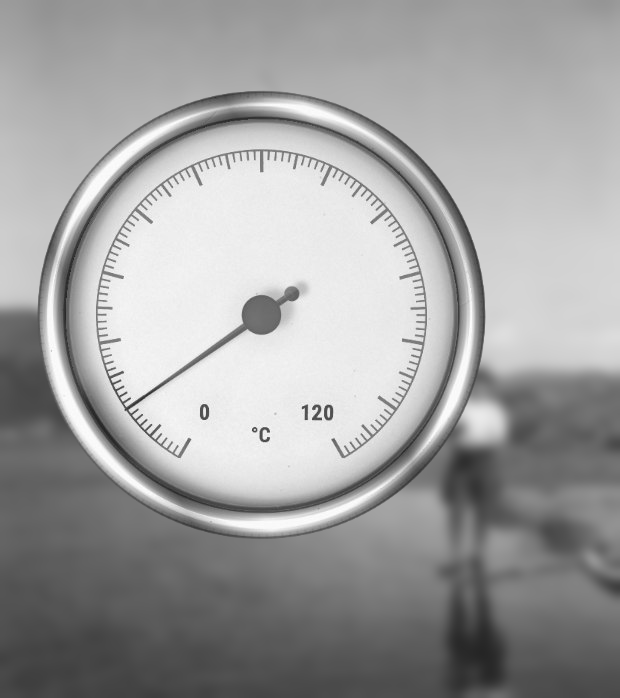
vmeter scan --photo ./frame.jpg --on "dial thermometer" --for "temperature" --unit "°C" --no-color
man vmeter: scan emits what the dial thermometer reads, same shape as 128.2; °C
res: 10; °C
